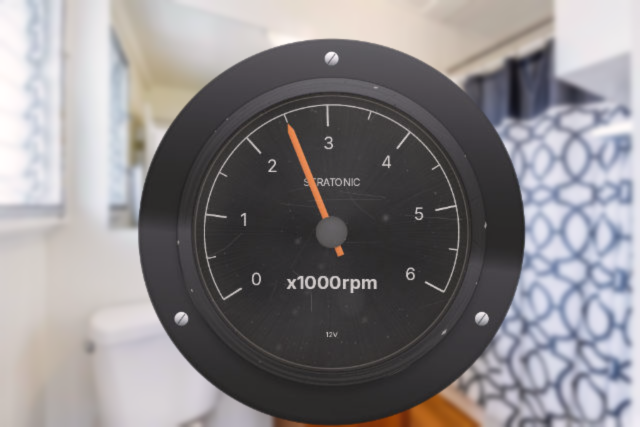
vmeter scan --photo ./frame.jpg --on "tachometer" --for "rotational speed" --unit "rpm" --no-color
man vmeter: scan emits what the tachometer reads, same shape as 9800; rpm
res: 2500; rpm
